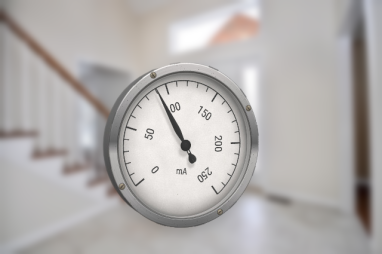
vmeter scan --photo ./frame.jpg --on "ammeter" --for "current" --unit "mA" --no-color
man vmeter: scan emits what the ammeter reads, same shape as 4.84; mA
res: 90; mA
